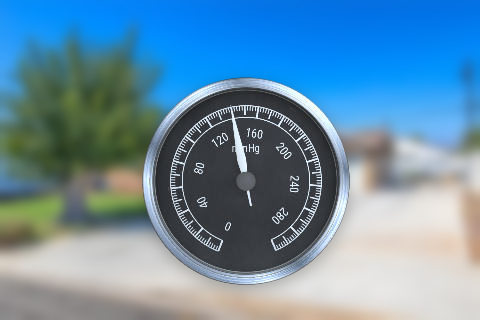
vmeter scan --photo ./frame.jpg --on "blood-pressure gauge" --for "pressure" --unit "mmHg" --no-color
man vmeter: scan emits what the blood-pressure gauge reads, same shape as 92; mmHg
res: 140; mmHg
